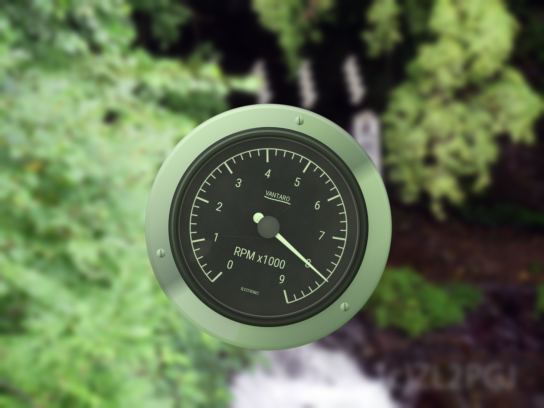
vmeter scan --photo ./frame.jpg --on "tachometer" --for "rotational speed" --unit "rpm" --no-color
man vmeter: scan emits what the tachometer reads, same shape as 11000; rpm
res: 8000; rpm
